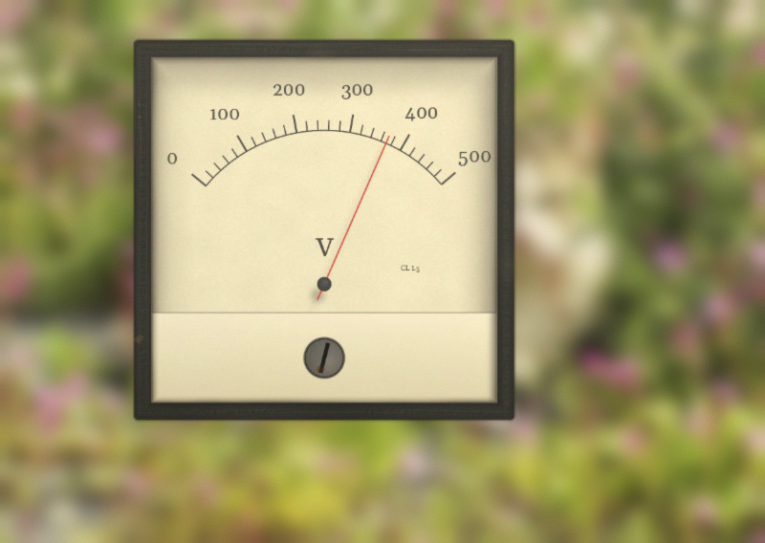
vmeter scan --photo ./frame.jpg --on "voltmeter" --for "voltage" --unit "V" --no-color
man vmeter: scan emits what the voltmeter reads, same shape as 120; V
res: 370; V
